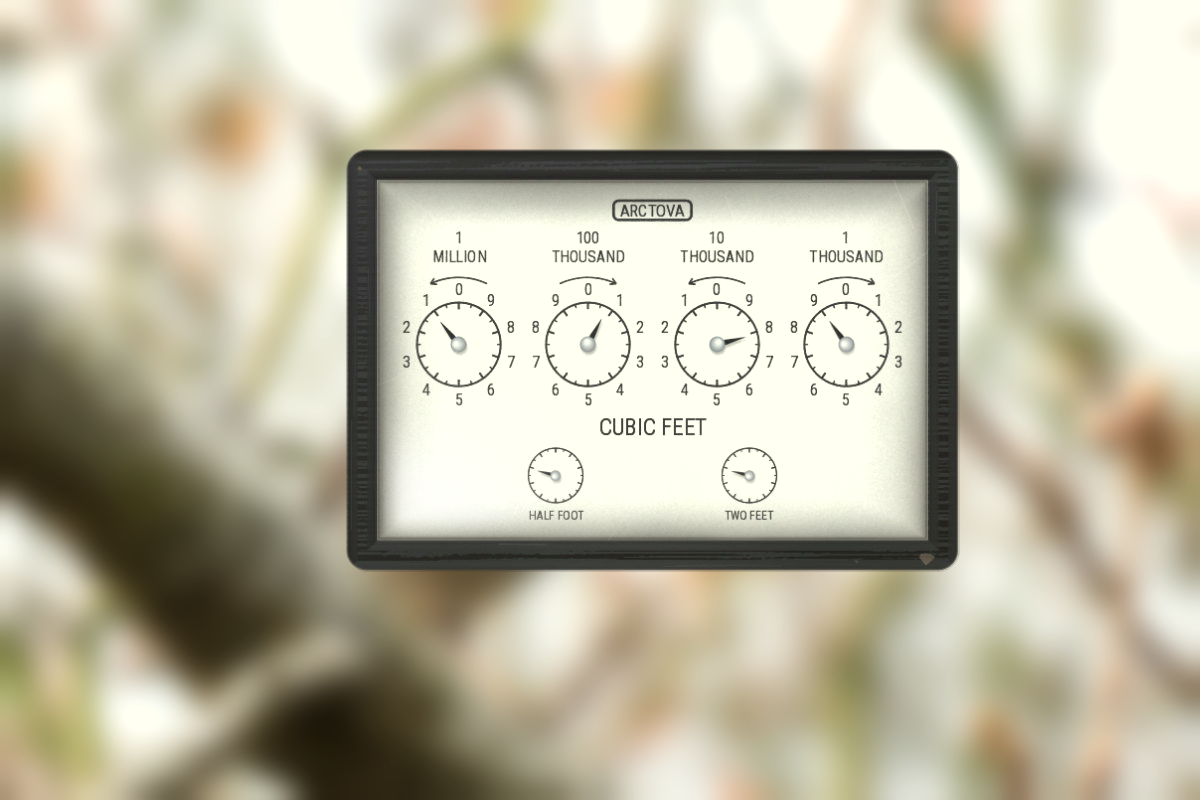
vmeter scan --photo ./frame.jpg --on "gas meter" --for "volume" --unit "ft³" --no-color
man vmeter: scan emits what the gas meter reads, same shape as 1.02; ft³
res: 107900; ft³
